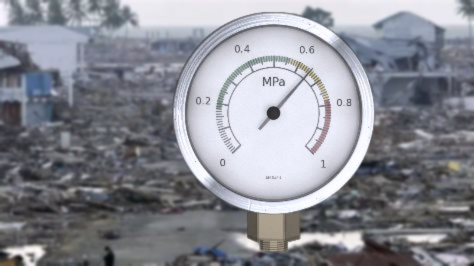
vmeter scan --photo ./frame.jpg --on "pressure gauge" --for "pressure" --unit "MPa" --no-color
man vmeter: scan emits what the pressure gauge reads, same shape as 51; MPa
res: 0.65; MPa
